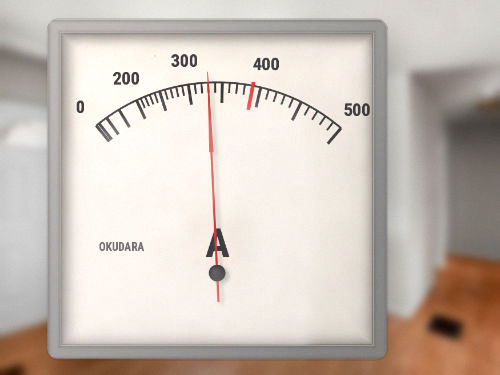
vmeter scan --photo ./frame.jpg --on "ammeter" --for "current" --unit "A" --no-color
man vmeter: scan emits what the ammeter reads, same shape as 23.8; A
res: 330; A
